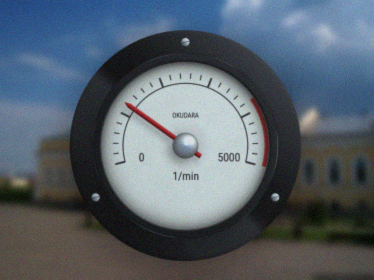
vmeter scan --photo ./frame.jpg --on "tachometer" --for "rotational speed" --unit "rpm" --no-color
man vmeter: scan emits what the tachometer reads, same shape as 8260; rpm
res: 1200; rpm
